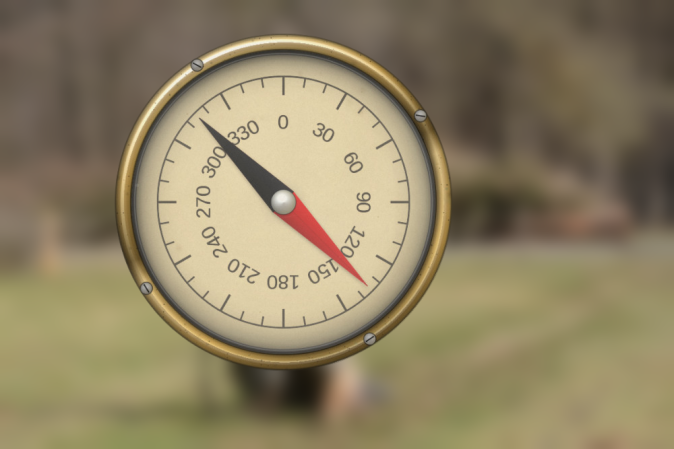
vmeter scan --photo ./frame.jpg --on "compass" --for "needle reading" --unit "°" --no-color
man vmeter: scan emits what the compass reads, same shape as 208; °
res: 135; °
